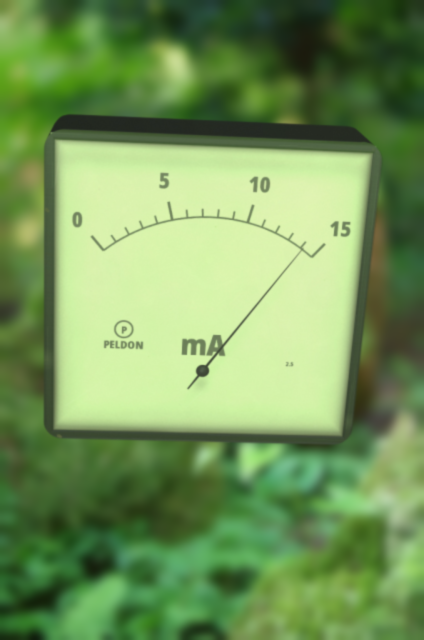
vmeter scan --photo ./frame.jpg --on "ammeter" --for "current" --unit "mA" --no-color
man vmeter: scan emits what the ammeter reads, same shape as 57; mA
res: 14; mA
